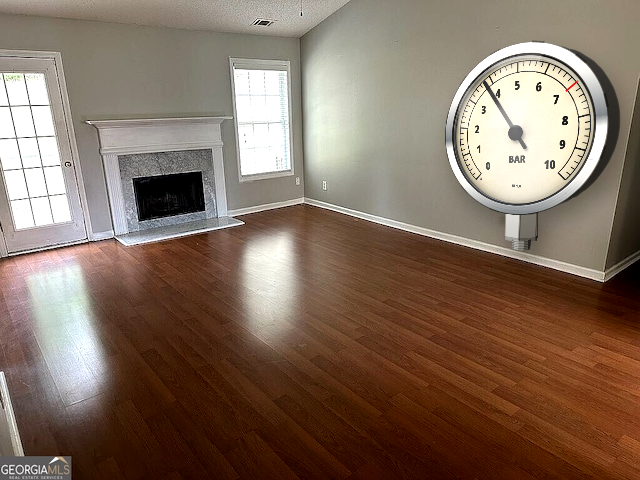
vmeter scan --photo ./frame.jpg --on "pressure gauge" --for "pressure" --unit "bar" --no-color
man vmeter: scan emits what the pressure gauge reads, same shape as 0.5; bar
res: 3.8; bar
